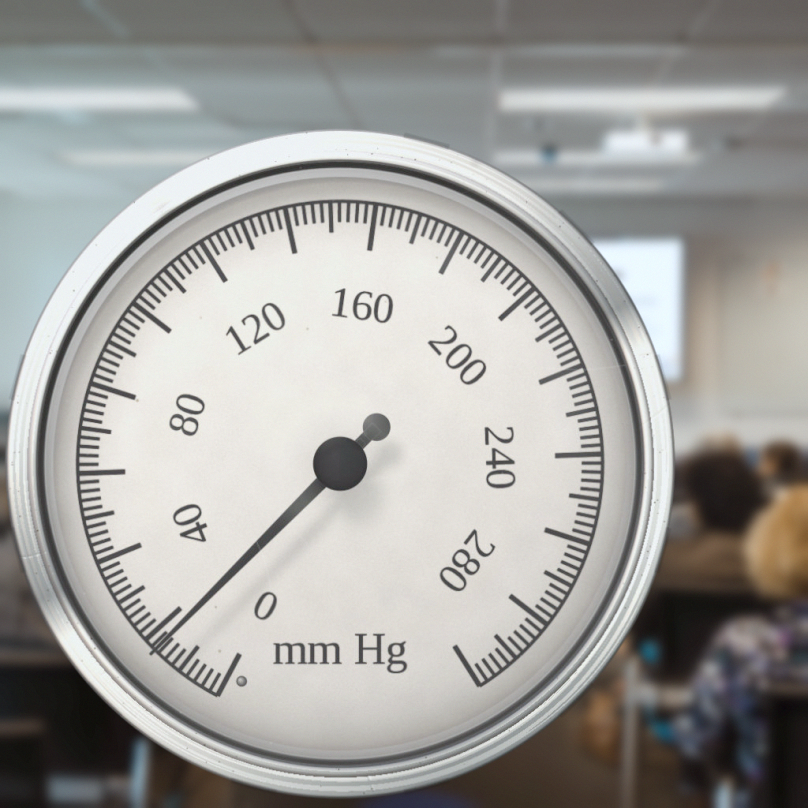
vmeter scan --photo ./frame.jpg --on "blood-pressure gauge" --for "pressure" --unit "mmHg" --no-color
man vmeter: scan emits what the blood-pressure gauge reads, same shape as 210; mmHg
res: 17; mmHg
